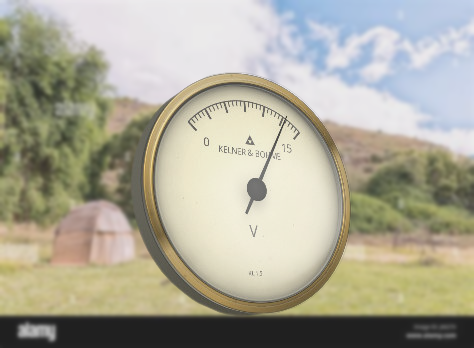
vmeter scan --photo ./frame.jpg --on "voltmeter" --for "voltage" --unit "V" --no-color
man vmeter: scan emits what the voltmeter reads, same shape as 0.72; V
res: 12.5; V
